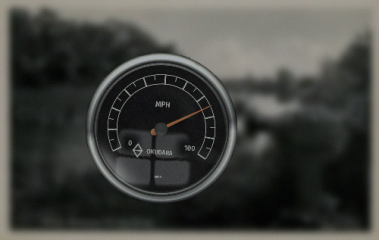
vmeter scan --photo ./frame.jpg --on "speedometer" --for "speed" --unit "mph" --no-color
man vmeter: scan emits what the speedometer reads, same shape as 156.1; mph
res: 75; mph
